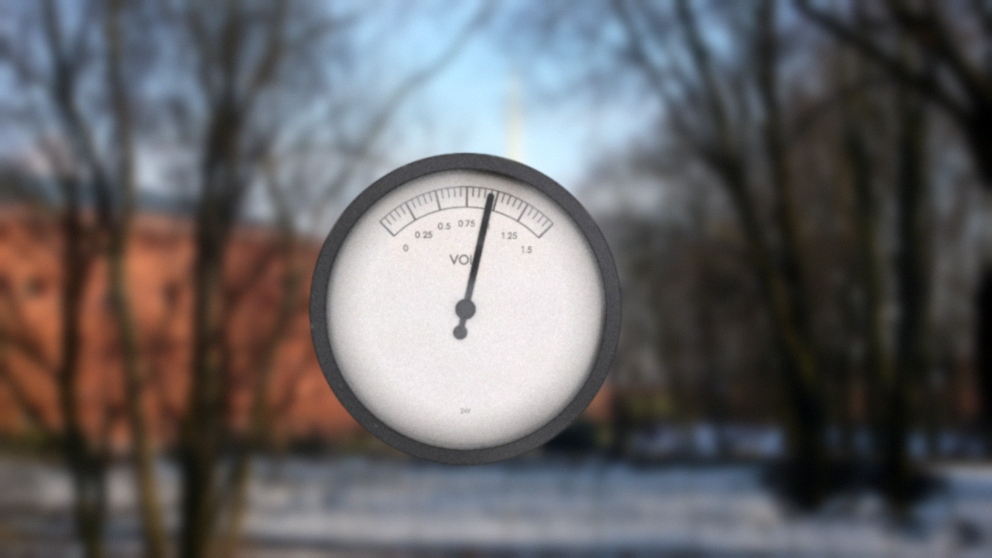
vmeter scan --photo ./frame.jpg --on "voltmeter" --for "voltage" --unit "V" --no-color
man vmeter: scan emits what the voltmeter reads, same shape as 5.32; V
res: 0.95; V
